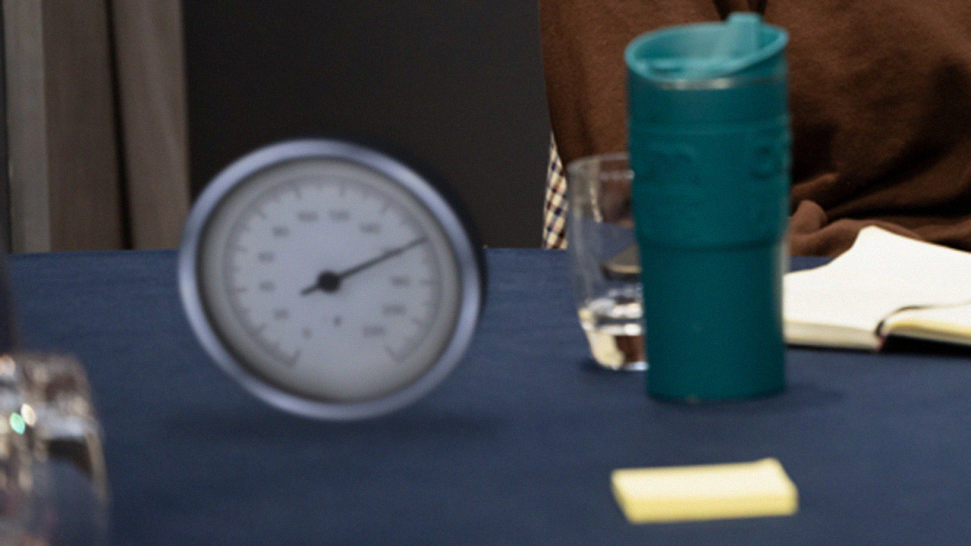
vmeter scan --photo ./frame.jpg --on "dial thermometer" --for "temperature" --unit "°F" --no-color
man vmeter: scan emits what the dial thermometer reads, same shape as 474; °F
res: 160; °F
